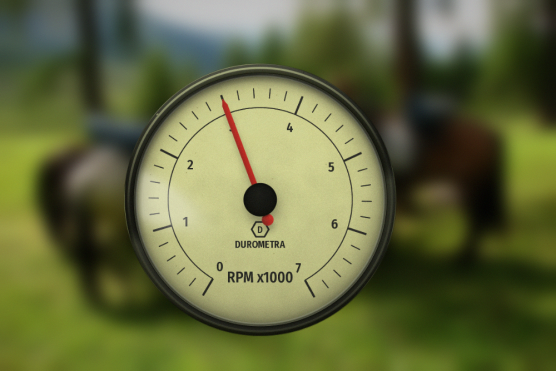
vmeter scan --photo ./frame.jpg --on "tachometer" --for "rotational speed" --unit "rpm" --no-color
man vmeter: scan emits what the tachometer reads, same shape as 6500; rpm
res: 3000; rpm
